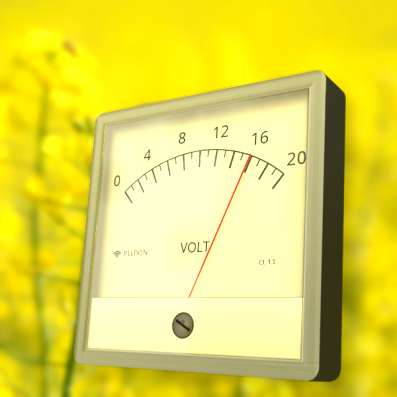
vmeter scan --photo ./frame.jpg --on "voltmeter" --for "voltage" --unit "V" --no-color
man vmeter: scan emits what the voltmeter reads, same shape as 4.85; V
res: 16; V
